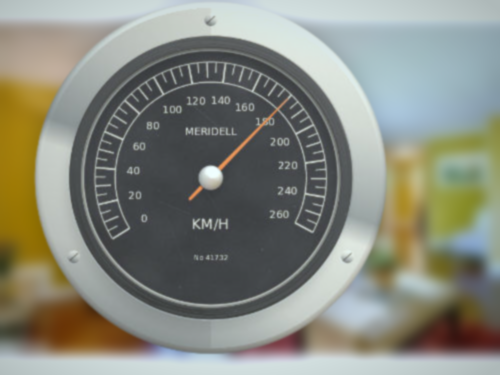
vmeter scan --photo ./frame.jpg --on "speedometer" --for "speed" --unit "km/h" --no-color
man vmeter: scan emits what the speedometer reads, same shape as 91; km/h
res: 180; km/h
